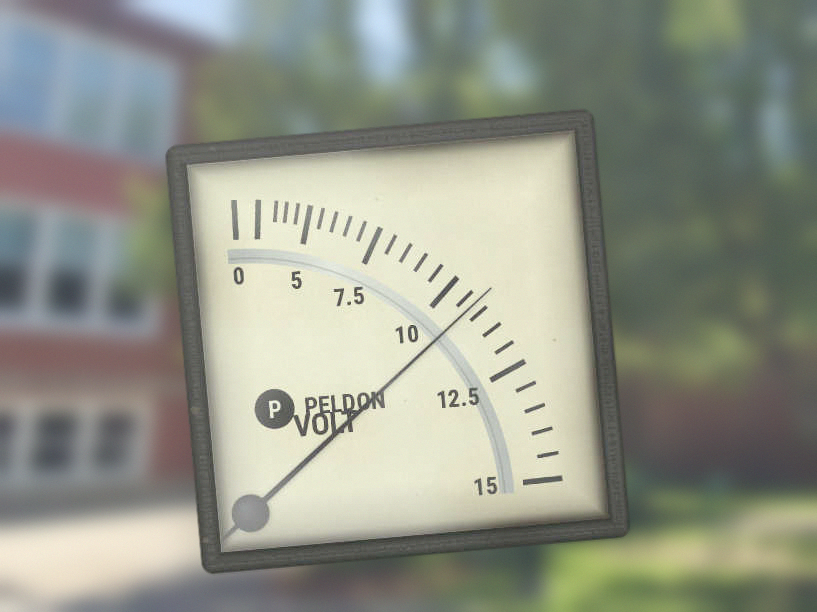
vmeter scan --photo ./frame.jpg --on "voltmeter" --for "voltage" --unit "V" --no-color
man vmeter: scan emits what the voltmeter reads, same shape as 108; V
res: 10.75; V
